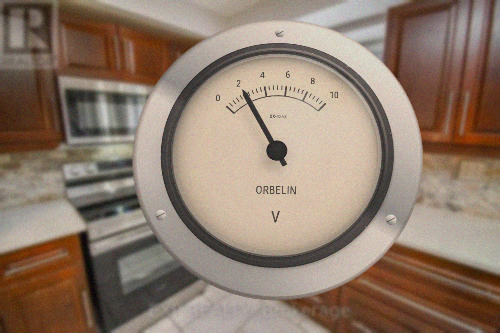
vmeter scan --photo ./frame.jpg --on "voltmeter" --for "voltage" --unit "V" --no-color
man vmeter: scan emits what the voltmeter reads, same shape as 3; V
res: 2; V
